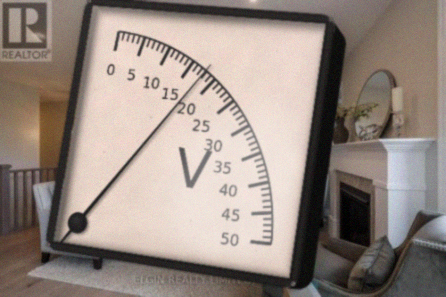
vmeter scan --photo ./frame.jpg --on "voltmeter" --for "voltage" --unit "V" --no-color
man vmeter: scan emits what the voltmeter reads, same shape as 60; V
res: 18; V
